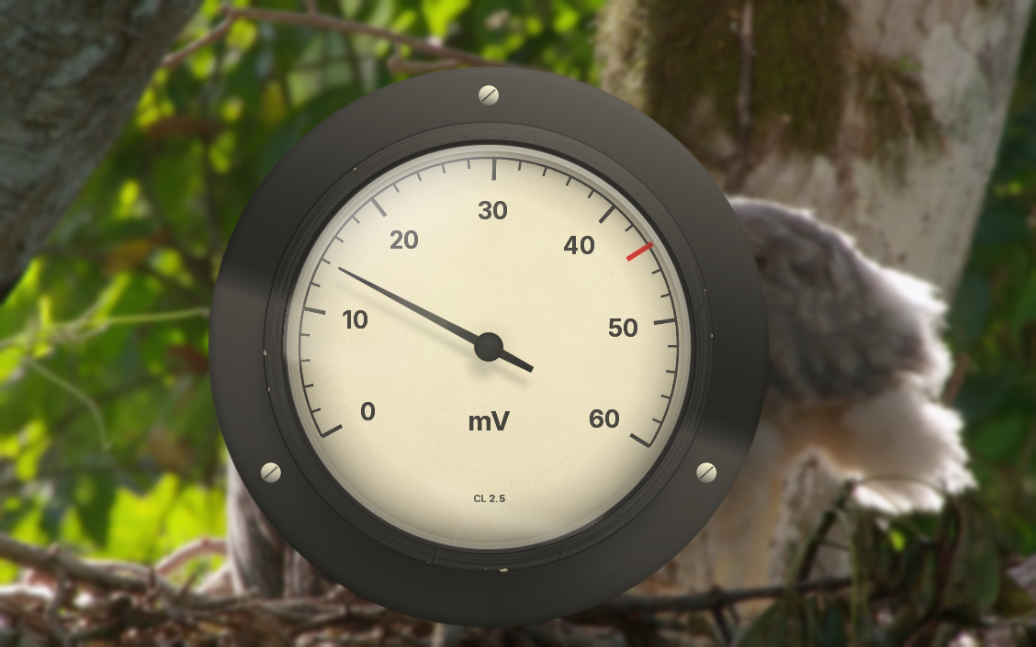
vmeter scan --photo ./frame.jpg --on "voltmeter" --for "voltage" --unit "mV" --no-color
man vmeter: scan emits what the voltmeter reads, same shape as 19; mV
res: 14; mV
